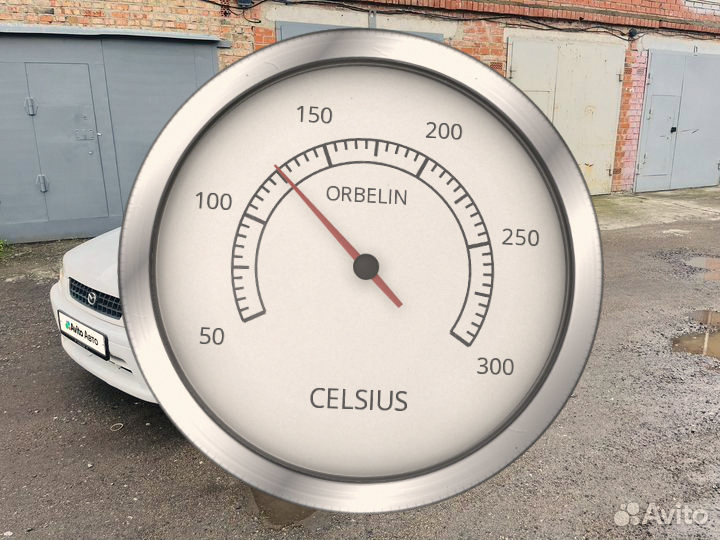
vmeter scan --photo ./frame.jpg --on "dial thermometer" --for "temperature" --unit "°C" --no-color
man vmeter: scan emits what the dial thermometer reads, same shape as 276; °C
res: 125; °C
